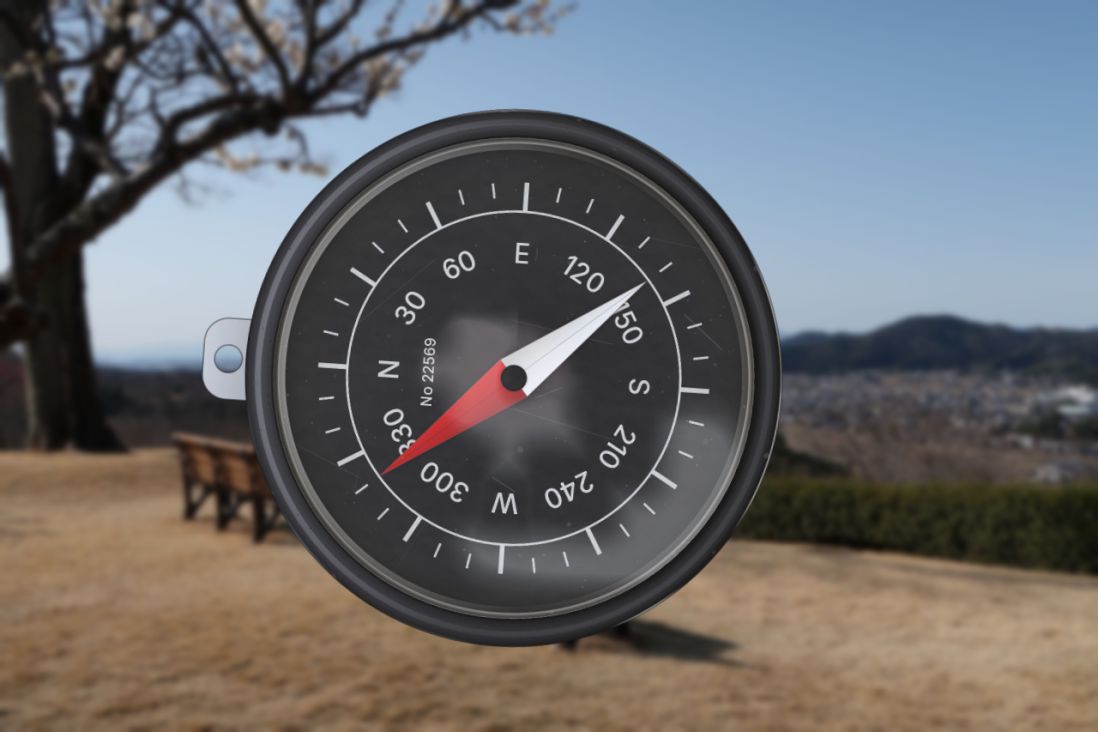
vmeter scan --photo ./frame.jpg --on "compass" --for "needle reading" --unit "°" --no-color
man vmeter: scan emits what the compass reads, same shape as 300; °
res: 320; °
